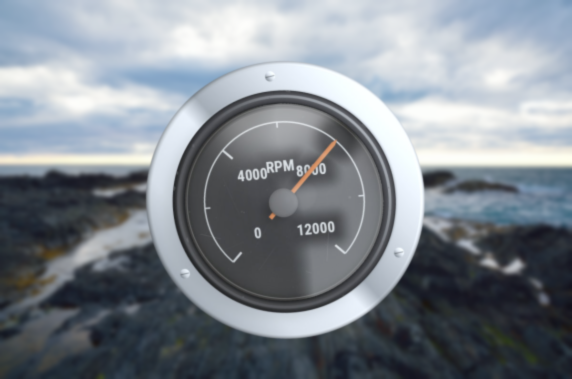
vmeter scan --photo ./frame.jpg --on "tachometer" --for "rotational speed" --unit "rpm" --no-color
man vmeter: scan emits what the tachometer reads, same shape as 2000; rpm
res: 8000; rpm
